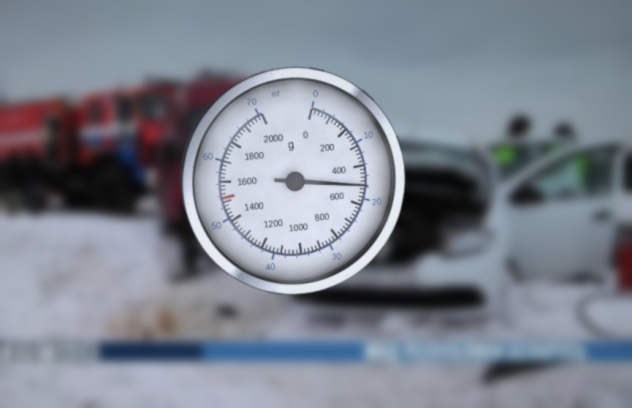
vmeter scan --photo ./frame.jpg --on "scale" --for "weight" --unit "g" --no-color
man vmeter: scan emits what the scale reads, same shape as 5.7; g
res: 500; g
